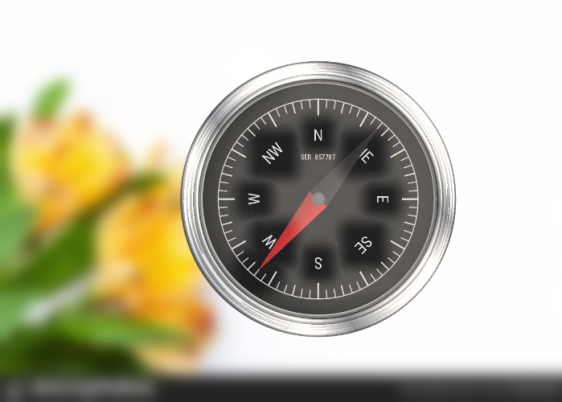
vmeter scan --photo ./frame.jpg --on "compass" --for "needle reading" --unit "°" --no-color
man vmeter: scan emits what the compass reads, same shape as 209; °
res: 220; °
